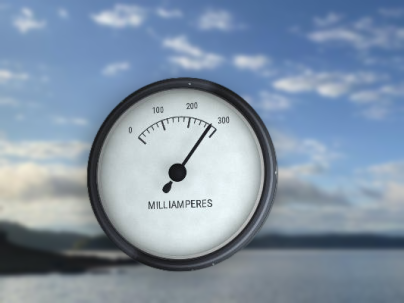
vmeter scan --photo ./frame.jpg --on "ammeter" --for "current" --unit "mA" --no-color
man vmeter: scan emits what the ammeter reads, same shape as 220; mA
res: 280; mA
